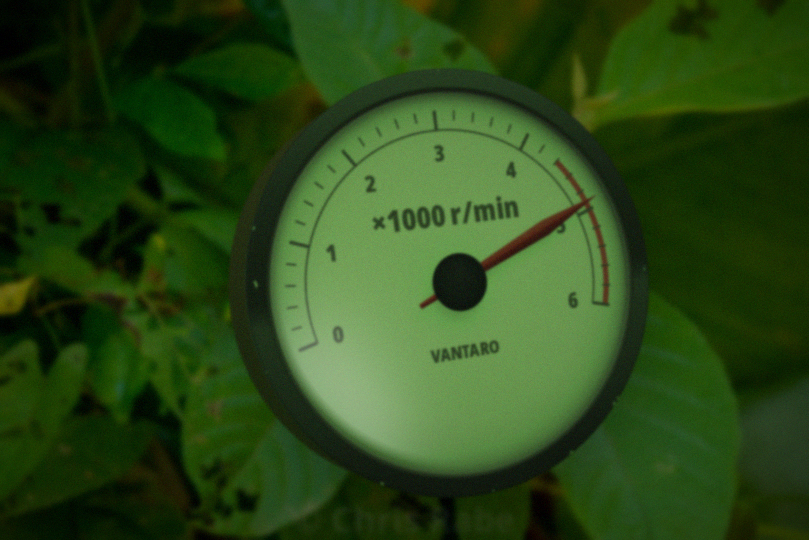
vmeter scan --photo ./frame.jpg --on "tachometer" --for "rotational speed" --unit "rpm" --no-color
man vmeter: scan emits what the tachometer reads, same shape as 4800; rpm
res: 4900; rpm
